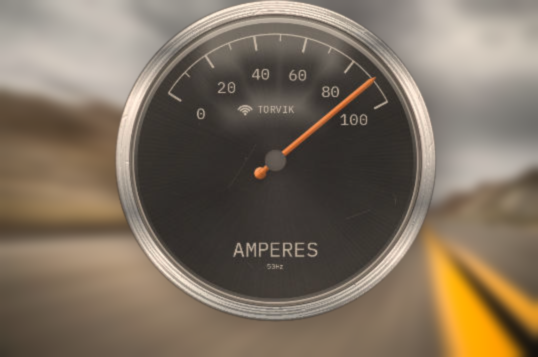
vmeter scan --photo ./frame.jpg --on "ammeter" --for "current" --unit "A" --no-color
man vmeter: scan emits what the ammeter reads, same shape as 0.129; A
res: 90; A
